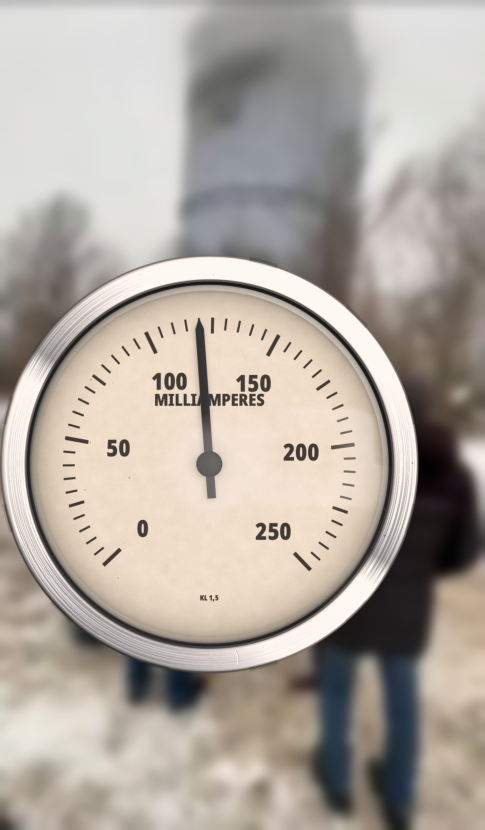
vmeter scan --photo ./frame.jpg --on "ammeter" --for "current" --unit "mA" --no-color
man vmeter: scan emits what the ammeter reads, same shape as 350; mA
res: 120; mA
